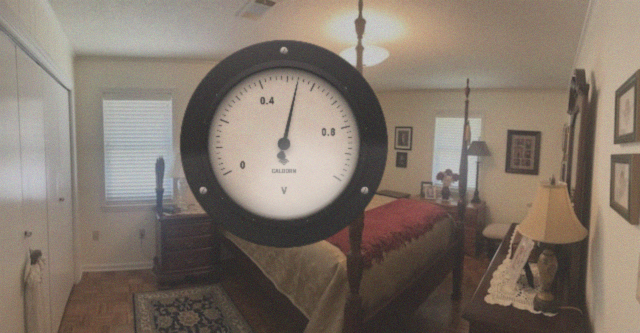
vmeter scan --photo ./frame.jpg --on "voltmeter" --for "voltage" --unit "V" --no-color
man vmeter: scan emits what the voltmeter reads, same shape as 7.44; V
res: 0.54; V
